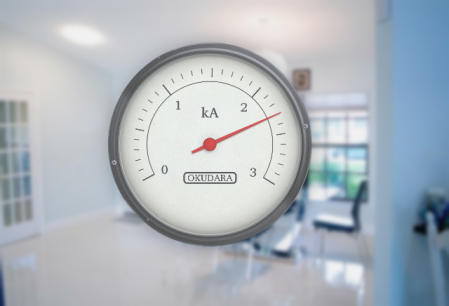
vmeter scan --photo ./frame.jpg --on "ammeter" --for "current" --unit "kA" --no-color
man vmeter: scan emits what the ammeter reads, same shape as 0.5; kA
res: 2.3; kA
